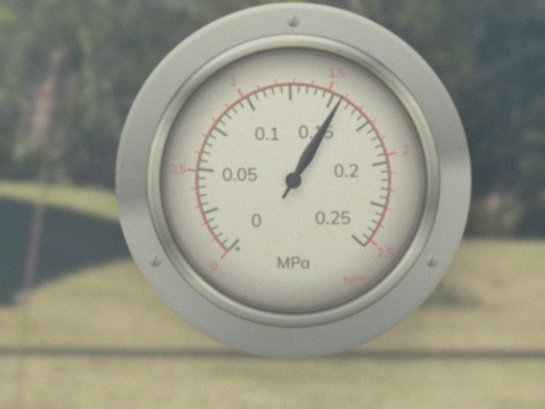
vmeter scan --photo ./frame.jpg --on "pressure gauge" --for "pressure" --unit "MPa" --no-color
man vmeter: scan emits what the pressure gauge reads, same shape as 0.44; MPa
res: 0.155; MPa
